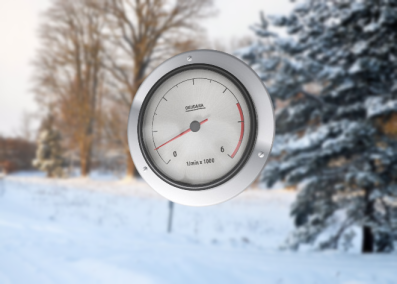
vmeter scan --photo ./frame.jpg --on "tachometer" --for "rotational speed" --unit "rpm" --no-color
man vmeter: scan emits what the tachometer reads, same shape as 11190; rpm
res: 500; rpm
